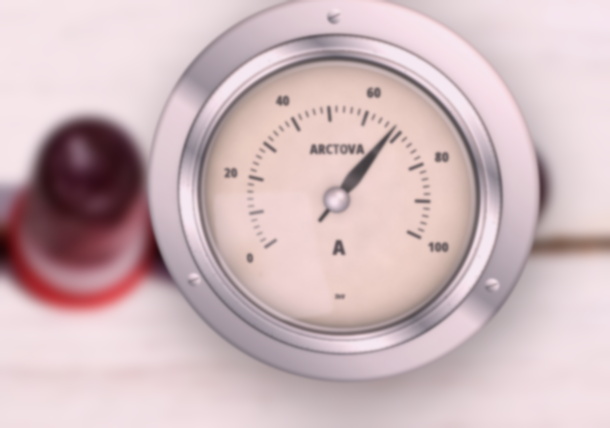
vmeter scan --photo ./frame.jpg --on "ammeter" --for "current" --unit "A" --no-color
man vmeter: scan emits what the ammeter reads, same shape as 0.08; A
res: 68; A
